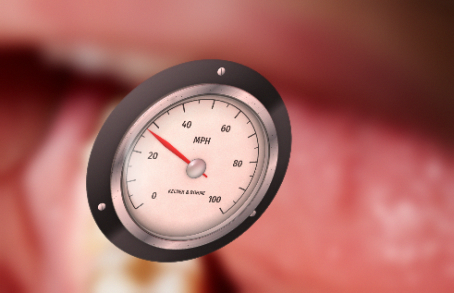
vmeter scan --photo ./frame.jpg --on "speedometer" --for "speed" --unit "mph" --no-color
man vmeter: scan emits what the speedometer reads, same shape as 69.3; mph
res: 27.5; mph
